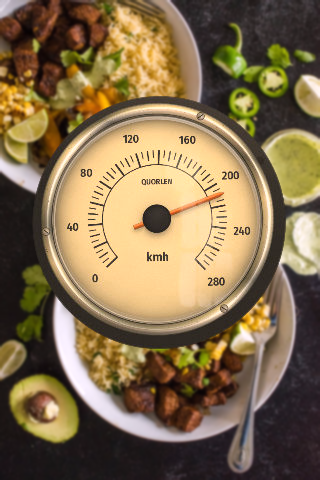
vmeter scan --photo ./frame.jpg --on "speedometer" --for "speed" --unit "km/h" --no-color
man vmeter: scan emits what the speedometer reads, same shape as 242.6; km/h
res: 210; km/h
